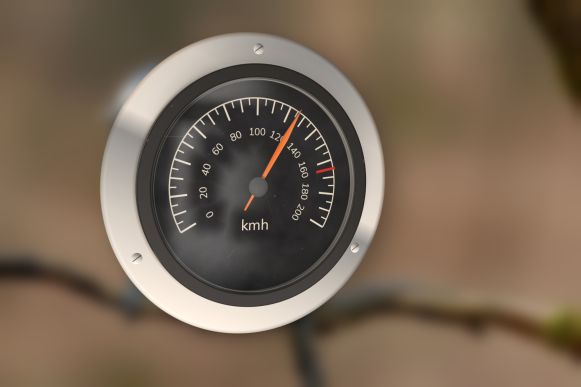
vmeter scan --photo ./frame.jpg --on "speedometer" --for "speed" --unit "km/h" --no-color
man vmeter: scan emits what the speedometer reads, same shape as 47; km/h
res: 125; km/h
